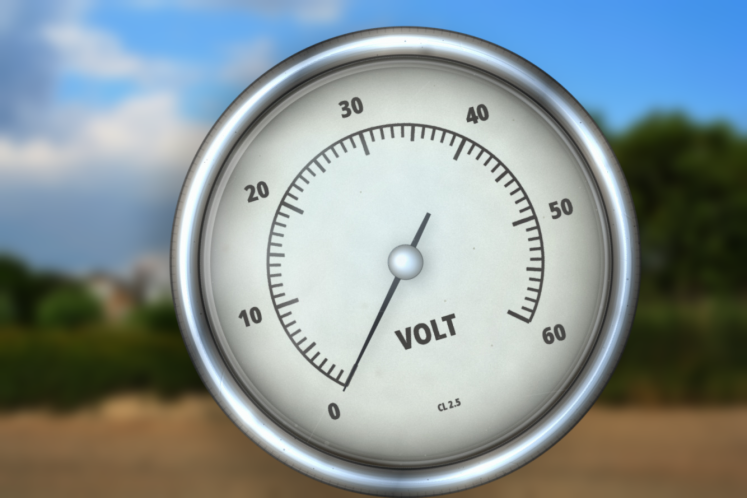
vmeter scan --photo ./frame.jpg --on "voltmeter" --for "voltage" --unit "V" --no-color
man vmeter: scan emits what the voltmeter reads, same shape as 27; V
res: 0; V
